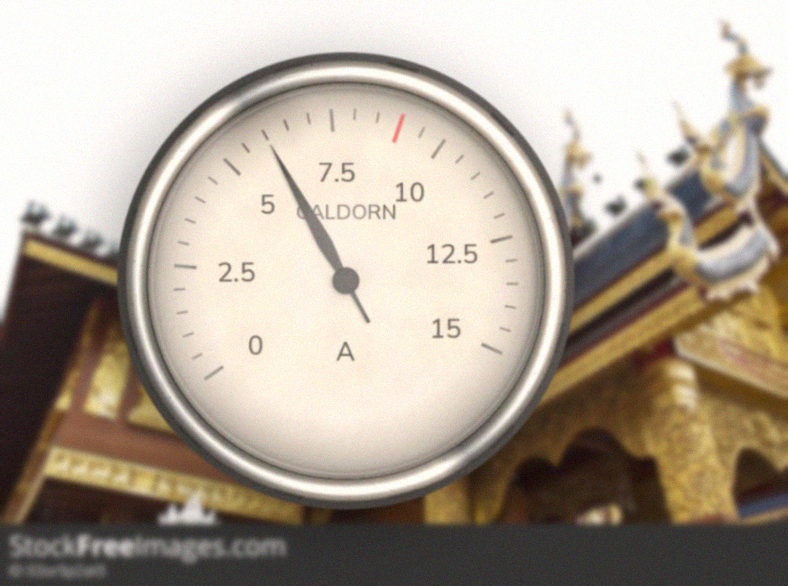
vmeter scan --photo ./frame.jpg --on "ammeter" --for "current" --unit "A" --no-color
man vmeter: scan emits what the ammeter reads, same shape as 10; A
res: 6; A
